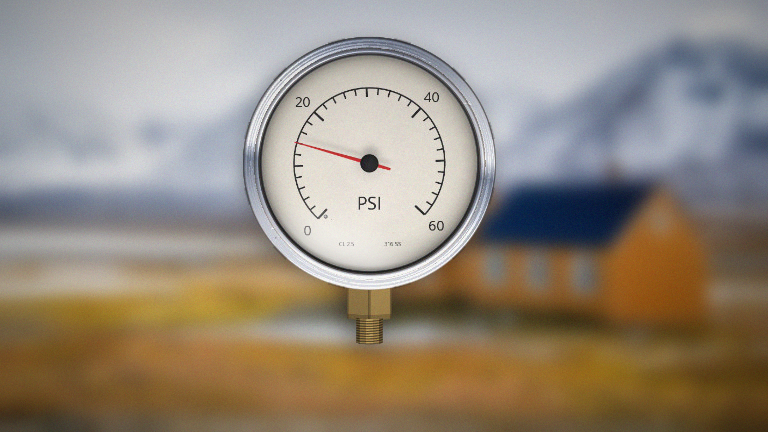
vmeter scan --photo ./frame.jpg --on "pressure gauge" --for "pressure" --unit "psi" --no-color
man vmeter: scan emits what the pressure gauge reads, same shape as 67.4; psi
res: 14; psi
